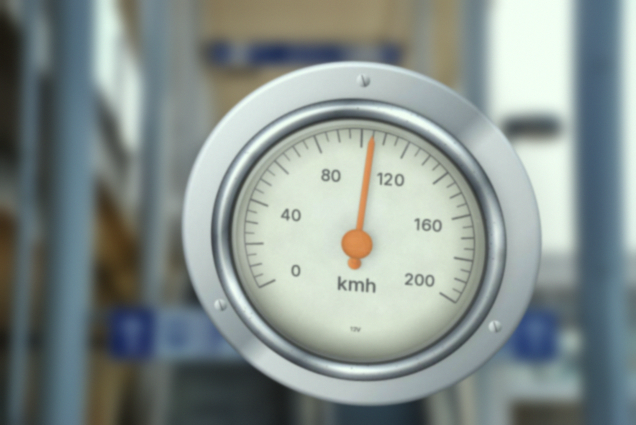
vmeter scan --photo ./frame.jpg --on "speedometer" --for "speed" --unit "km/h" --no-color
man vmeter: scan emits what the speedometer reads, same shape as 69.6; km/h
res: 105; km/h
